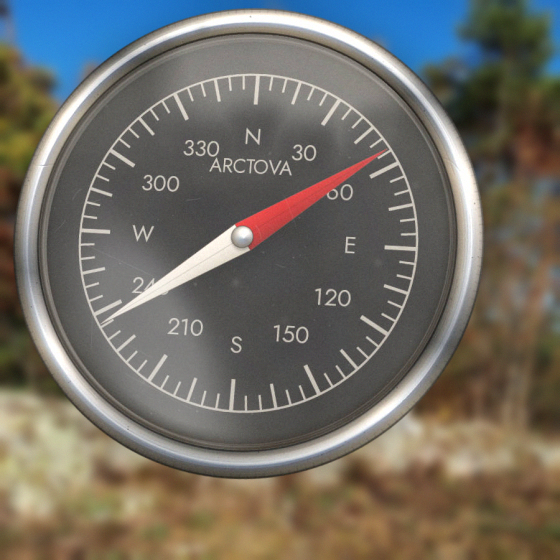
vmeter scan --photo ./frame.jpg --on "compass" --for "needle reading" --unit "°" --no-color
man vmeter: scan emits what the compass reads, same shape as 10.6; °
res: 55; °
